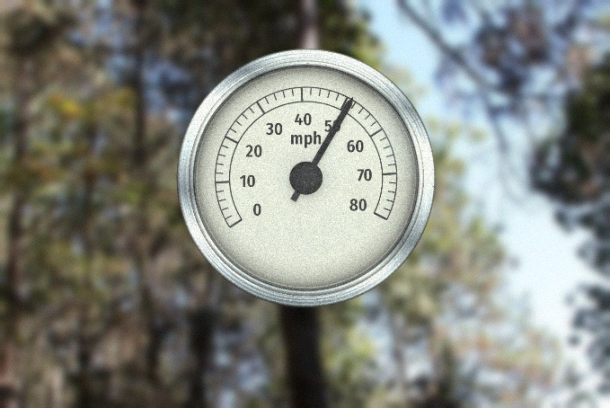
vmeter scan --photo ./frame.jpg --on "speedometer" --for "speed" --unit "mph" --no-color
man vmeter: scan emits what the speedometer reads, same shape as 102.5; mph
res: 51; mph
